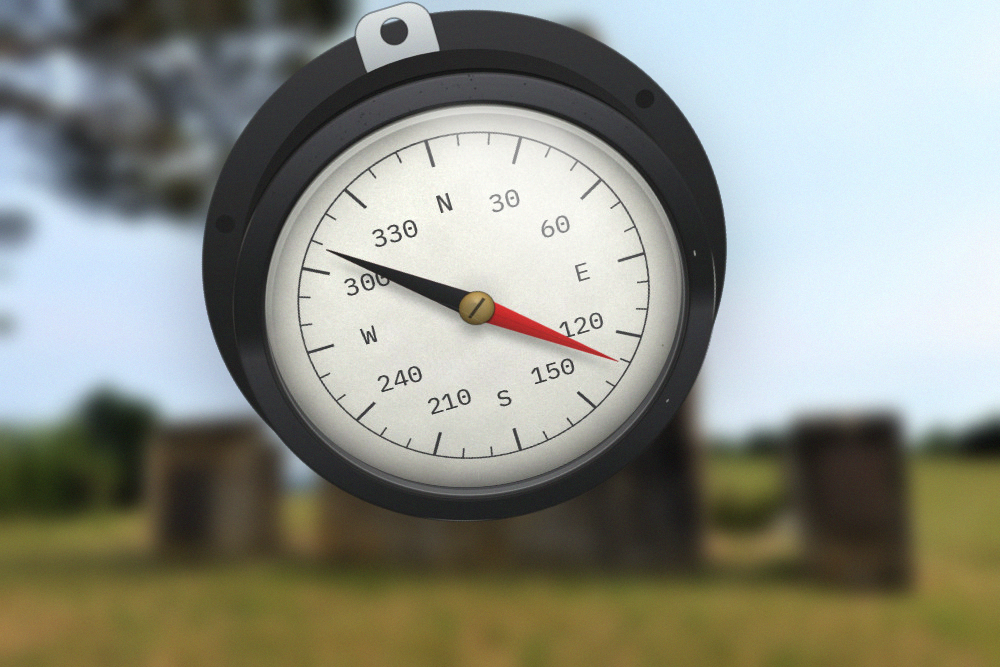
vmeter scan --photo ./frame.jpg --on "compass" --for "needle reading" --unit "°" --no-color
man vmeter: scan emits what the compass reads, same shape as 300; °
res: 130; °
